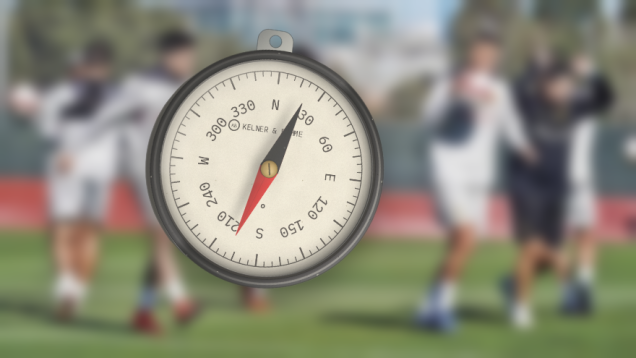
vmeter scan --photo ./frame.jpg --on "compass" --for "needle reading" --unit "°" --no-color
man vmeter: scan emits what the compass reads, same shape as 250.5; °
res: 200; °
